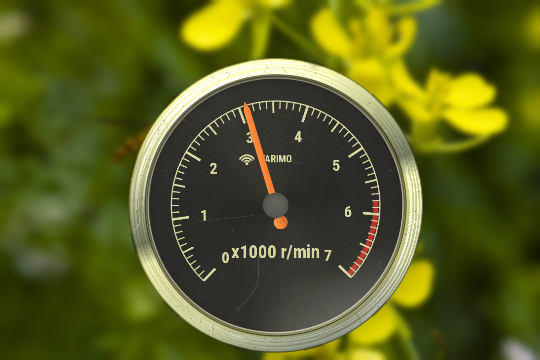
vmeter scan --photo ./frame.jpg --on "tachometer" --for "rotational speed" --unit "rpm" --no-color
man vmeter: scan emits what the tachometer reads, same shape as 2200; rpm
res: 3100; rpm
